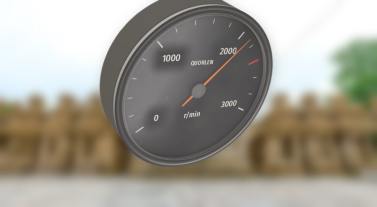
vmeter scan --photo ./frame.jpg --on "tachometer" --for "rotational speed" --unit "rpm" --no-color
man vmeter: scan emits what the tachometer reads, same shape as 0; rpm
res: 2100; rpm
